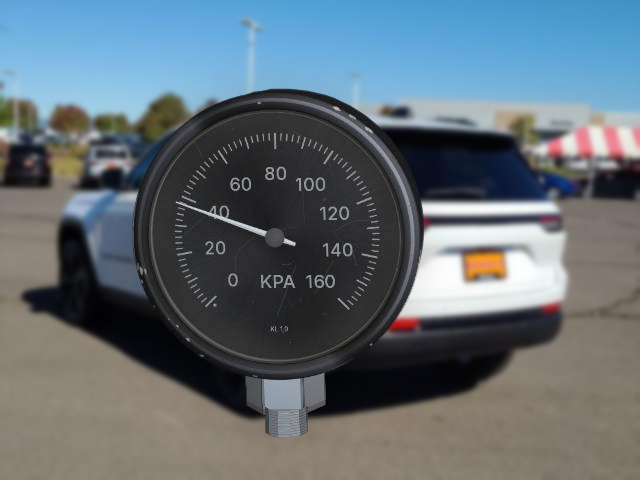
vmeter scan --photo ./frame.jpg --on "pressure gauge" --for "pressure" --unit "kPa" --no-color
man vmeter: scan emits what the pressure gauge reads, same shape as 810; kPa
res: 38; kPa
